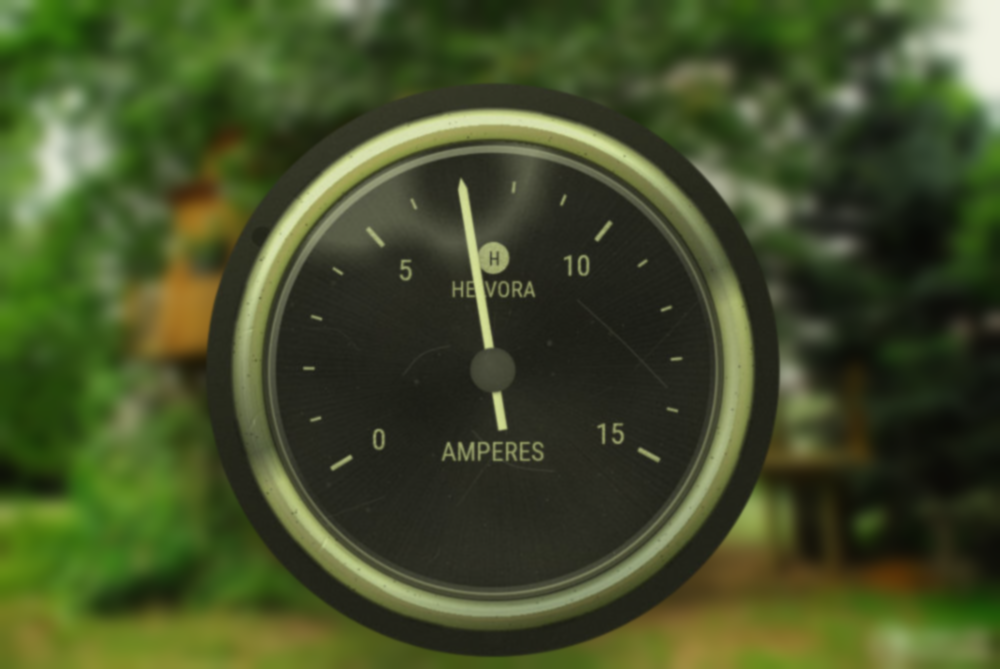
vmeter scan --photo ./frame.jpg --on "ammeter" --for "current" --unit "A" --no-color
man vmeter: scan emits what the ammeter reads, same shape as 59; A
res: 7; A
